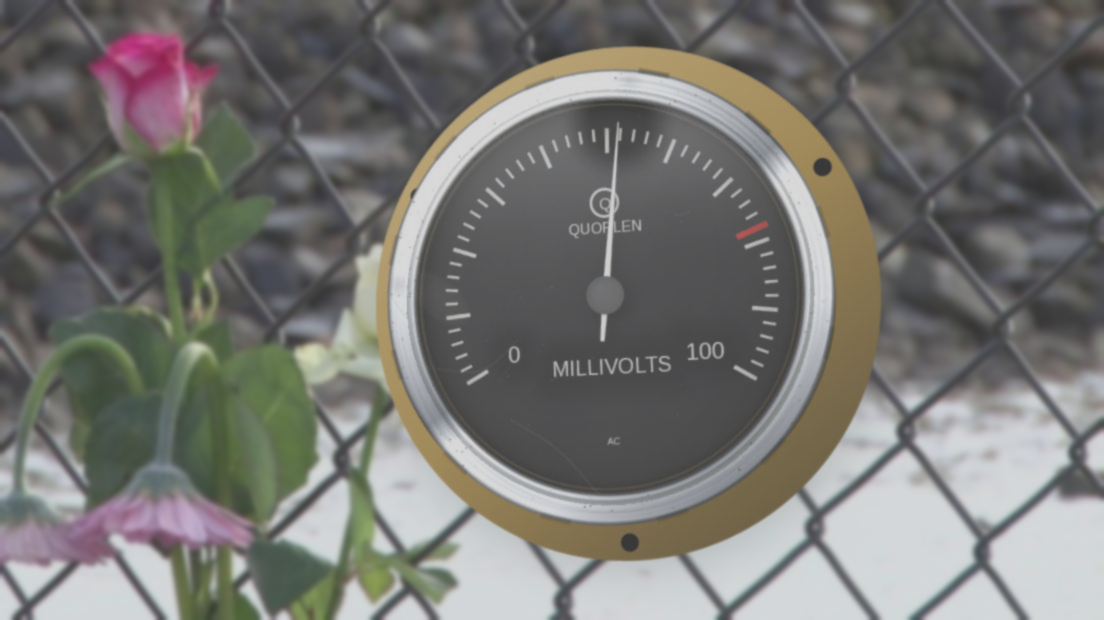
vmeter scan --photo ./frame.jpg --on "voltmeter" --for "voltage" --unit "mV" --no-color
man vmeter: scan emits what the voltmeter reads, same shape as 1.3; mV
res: 52; mV
